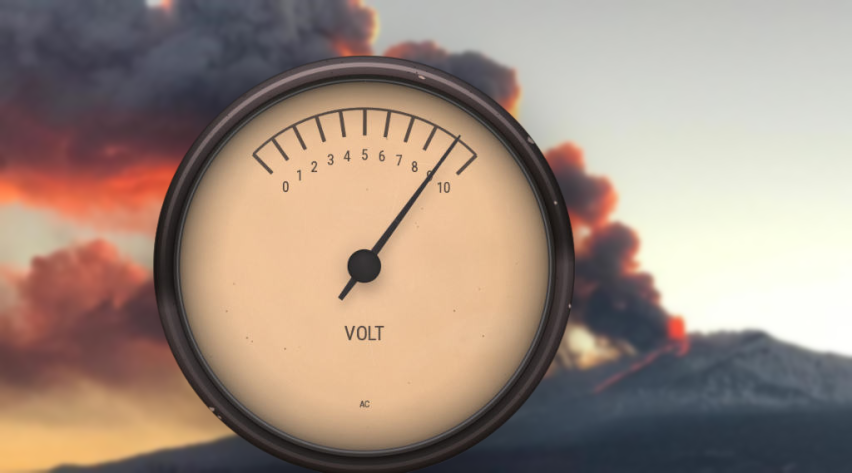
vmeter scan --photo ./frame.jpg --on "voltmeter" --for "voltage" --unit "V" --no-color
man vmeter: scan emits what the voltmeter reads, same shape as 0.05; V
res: 9; V
